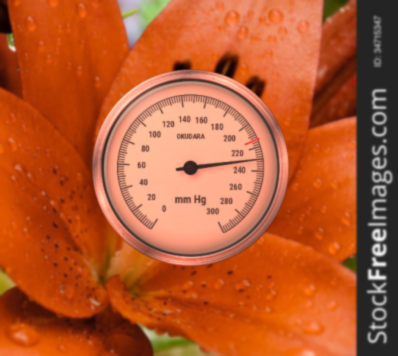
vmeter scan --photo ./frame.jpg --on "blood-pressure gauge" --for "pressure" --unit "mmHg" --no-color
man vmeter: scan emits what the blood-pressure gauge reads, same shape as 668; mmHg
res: 230; mmHg
